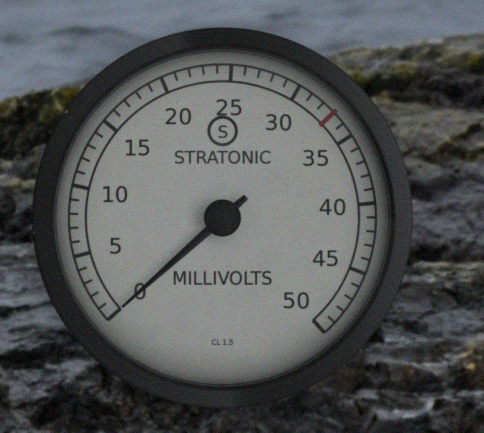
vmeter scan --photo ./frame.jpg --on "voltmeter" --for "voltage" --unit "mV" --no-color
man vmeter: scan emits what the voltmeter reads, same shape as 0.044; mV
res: 0; mV
